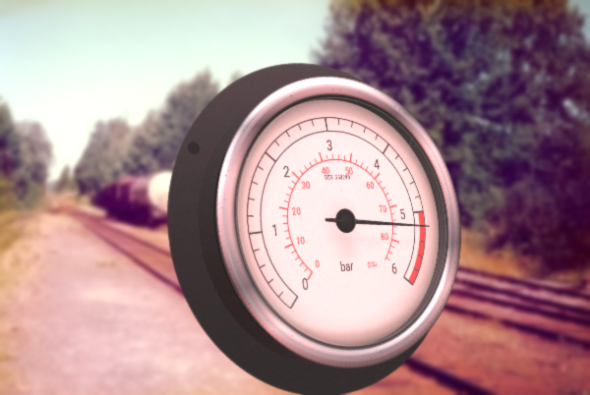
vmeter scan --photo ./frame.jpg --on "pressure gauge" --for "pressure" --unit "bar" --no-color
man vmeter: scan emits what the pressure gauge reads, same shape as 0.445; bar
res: 5.2; bar
